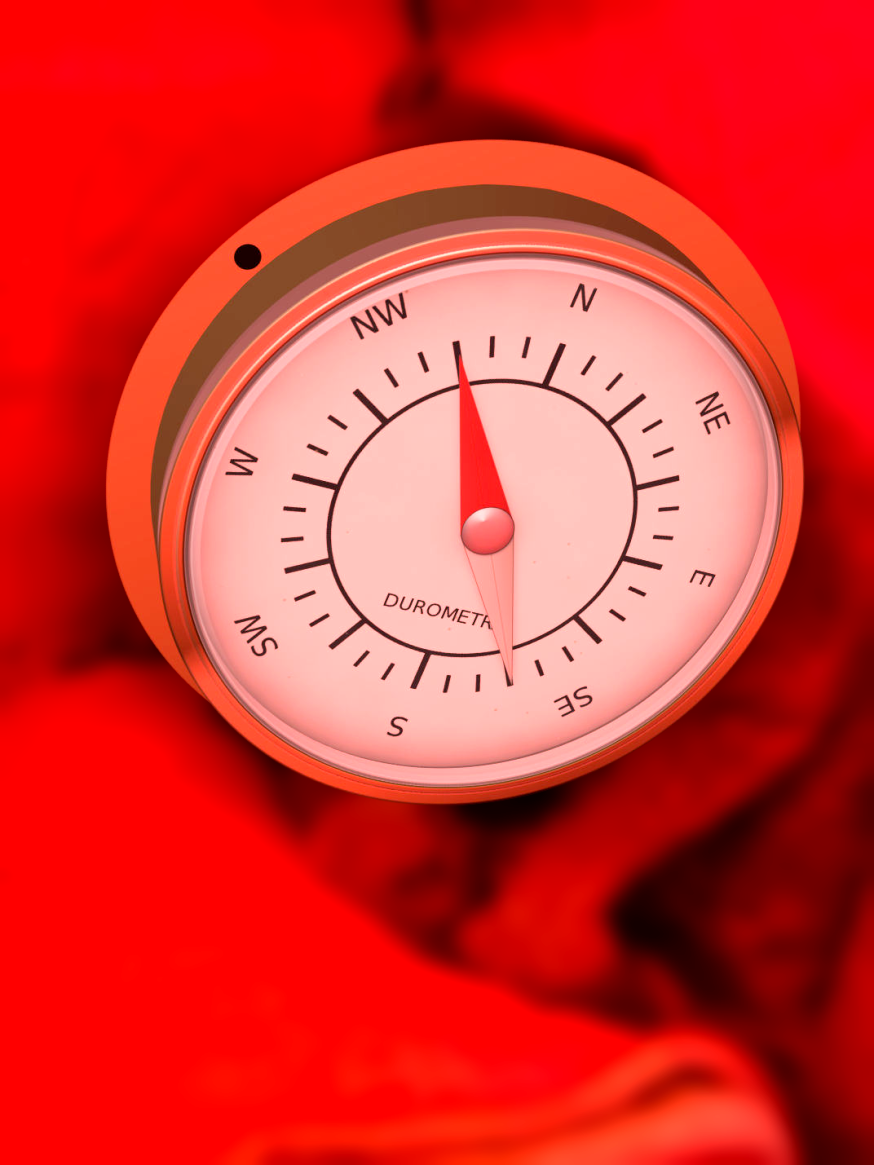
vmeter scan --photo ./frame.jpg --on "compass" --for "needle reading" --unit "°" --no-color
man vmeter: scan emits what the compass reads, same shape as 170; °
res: 330; °
